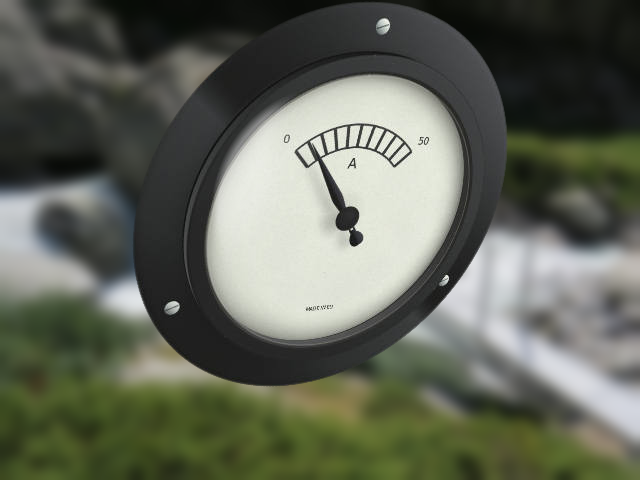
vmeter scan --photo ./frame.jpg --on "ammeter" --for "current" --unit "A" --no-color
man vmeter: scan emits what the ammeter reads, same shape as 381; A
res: 5; A
